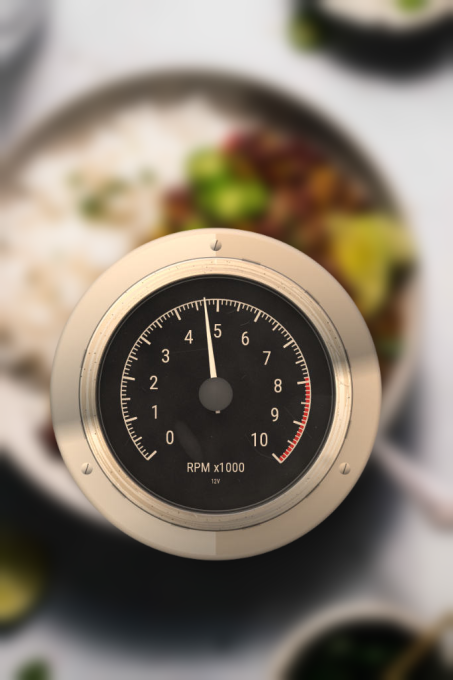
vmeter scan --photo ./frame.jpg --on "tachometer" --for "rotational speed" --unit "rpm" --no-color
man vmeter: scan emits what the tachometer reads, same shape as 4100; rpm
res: 4700; rpm
